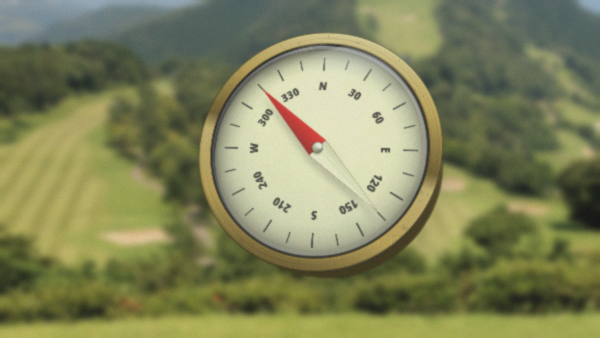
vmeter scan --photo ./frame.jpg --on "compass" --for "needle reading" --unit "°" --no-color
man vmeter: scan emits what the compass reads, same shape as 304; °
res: 315; °
